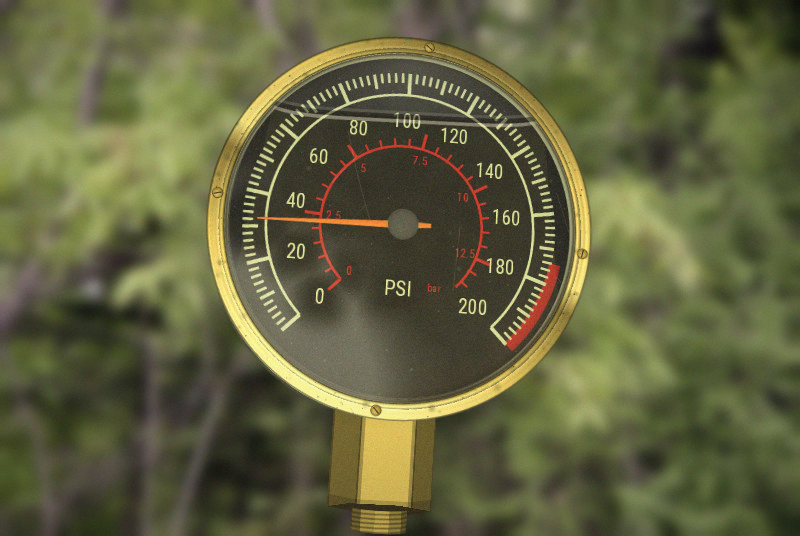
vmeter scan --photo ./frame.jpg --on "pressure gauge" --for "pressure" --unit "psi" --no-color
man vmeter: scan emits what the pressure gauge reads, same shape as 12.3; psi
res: 32; psi
